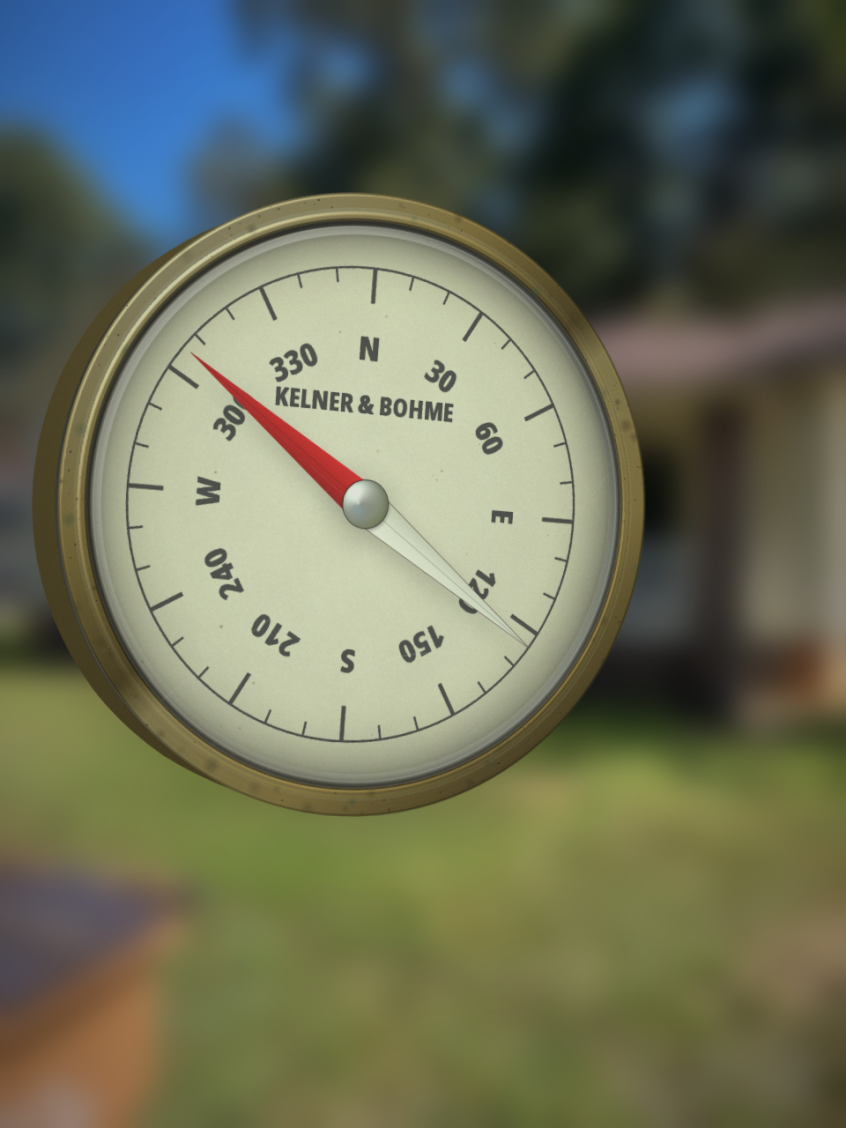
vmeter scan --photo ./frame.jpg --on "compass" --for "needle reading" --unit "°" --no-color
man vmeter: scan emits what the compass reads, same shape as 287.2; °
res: 305; °
